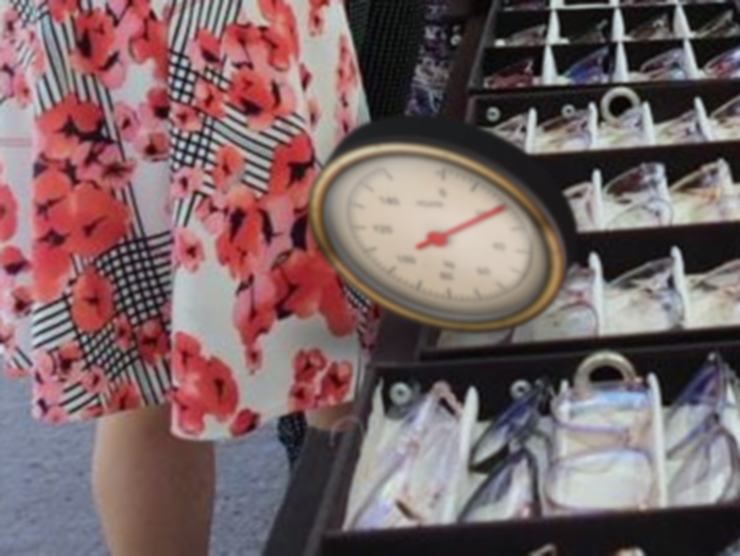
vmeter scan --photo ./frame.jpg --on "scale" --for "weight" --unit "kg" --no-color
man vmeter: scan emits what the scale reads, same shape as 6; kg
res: 20; kg
